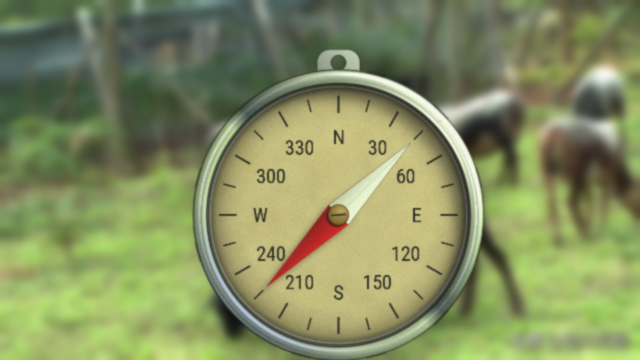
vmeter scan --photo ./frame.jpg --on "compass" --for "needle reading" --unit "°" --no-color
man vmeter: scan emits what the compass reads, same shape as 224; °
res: 225; °
